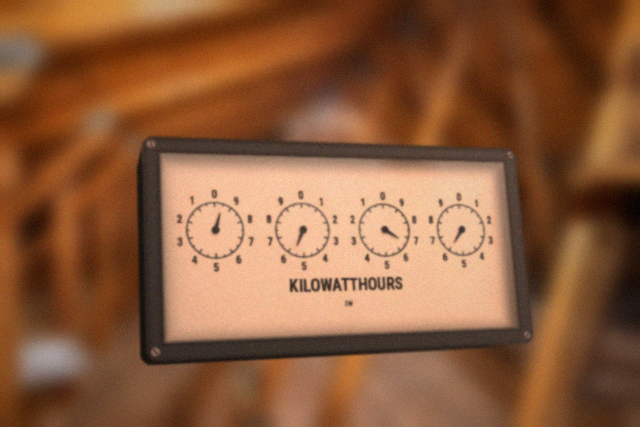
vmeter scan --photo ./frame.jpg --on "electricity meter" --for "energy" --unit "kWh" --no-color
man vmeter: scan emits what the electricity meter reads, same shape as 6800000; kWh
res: 9566; kWh
